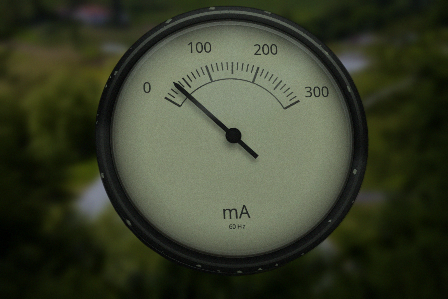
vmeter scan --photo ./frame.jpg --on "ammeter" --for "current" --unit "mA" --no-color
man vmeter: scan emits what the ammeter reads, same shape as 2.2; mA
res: 30; mA
